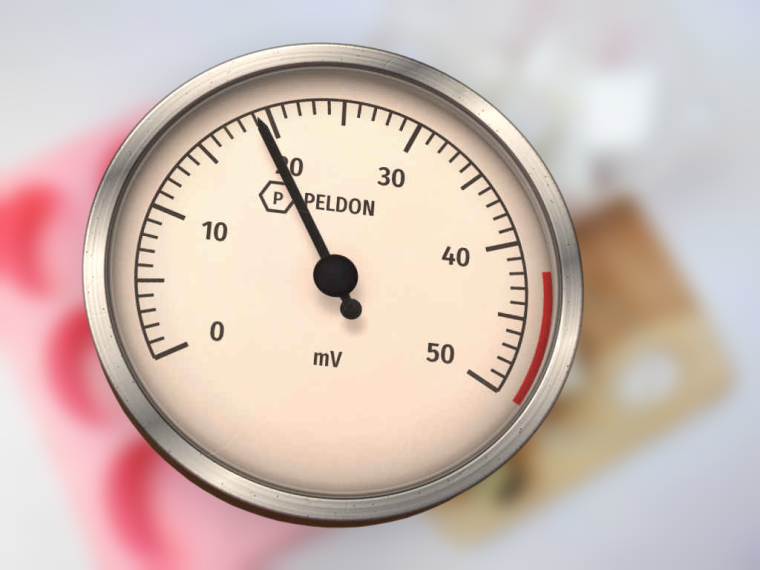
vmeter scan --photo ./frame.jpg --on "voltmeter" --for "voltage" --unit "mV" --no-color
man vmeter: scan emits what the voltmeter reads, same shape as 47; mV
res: 19; mV
